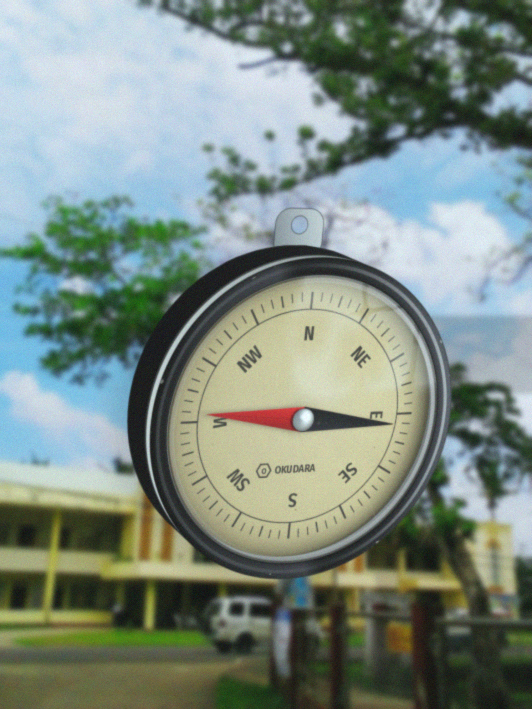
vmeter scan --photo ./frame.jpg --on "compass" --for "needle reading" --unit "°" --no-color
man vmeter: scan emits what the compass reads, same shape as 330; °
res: 275; °
